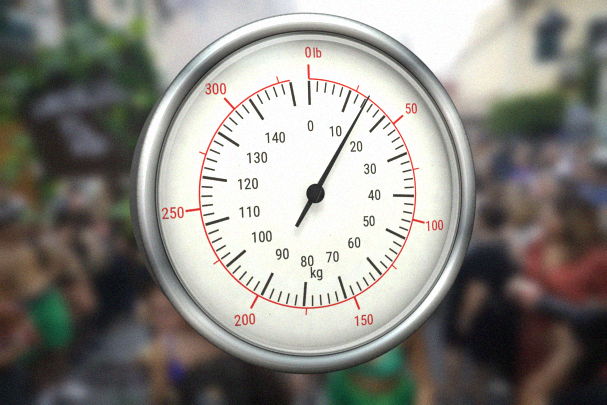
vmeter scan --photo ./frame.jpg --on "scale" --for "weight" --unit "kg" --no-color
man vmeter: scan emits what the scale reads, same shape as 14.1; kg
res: 14; kg
